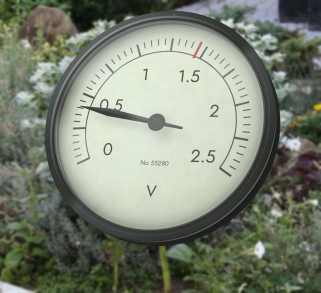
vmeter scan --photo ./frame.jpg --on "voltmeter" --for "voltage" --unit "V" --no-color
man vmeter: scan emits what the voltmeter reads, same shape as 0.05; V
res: 0.4; V
